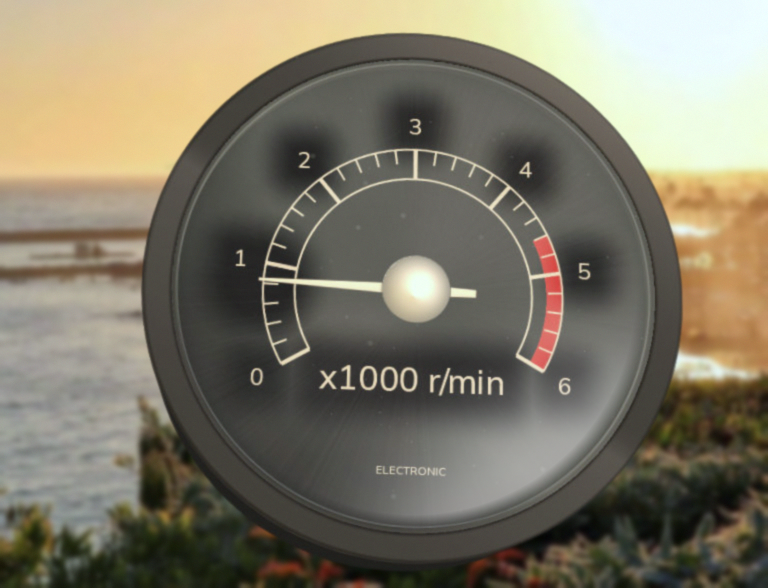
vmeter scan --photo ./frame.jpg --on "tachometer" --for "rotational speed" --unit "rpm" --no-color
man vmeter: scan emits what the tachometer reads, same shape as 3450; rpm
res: 800; rpm
